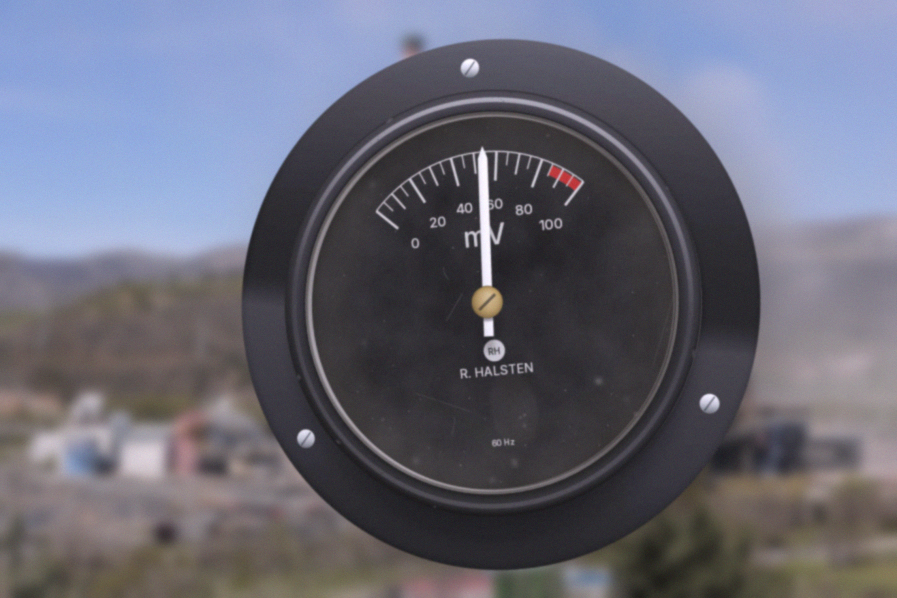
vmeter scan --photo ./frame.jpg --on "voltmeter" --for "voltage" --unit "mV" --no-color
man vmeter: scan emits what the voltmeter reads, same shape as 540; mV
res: 55; mV
